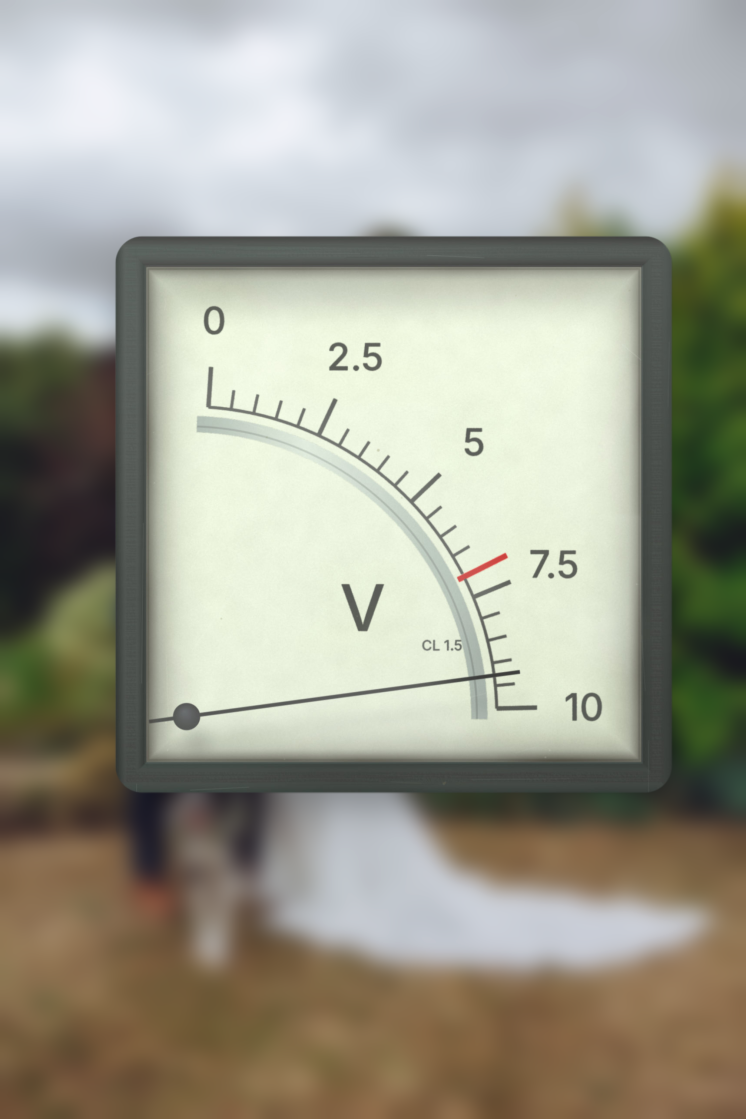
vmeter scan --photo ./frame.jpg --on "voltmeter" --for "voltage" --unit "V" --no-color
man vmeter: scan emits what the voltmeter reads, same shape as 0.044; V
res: 9.25; V
